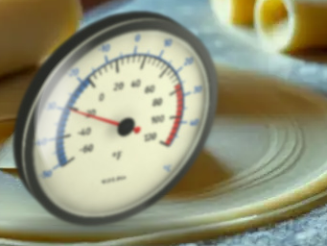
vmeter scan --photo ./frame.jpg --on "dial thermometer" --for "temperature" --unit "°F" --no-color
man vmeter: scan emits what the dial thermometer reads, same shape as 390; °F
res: -20; °F
